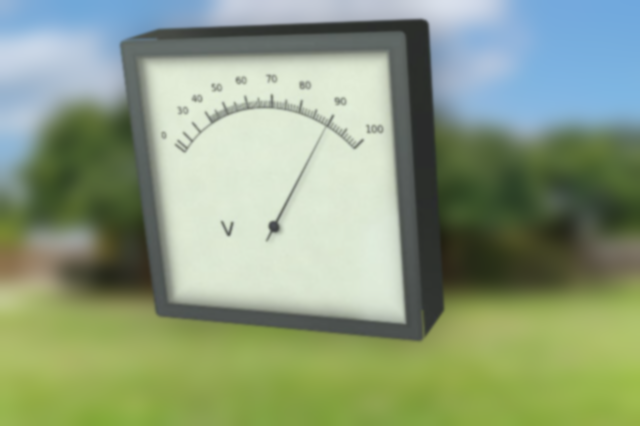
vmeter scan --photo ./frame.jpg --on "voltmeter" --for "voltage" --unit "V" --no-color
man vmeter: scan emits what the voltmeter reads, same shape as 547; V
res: 90; V
